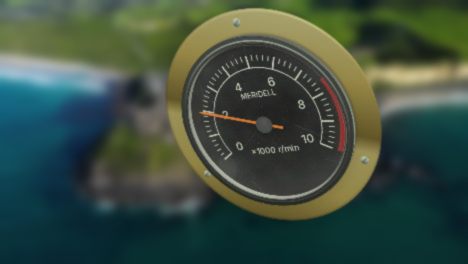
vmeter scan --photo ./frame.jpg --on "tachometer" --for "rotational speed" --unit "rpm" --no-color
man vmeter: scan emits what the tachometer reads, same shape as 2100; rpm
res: 2000; rpm
